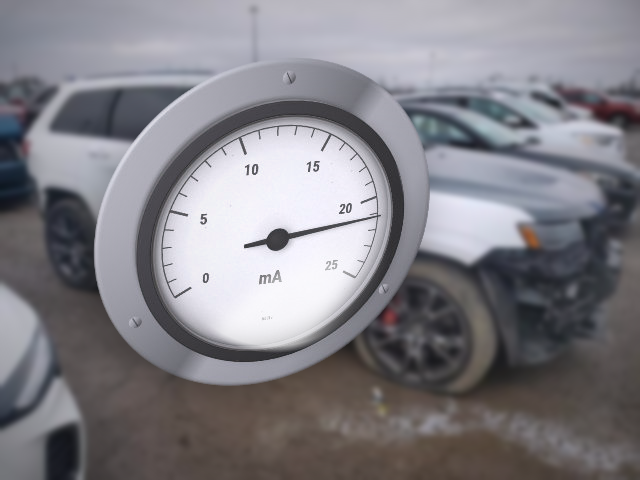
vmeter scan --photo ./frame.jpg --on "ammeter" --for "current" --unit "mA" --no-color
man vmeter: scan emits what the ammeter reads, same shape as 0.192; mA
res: 21; mA
